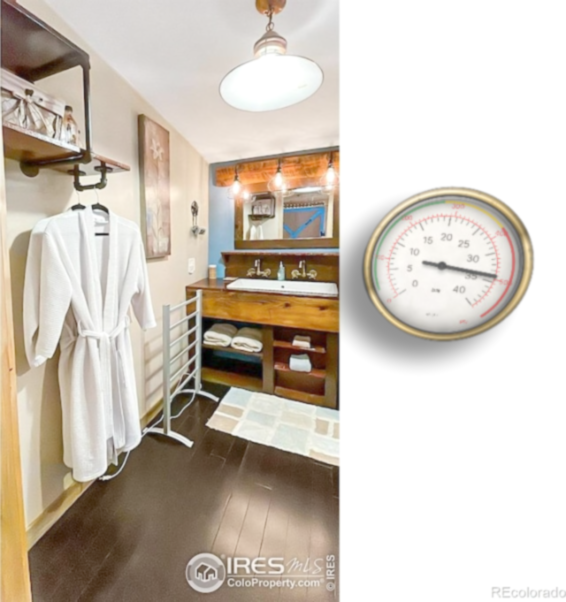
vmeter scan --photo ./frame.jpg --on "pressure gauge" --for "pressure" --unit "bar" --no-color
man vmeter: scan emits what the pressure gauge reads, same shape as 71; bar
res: 34; bar
